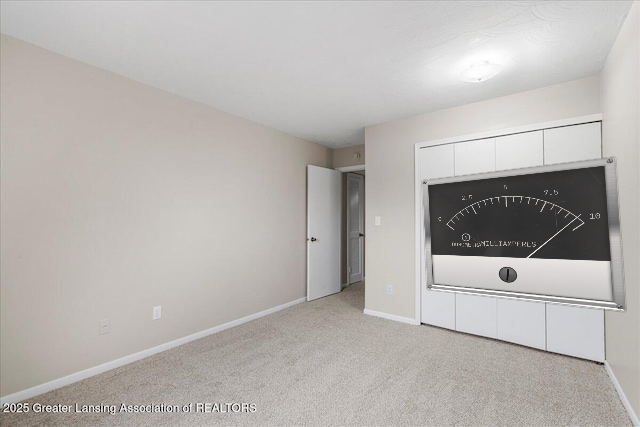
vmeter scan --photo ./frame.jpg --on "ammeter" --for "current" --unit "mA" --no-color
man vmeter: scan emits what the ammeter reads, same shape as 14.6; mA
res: 9.5; mA
